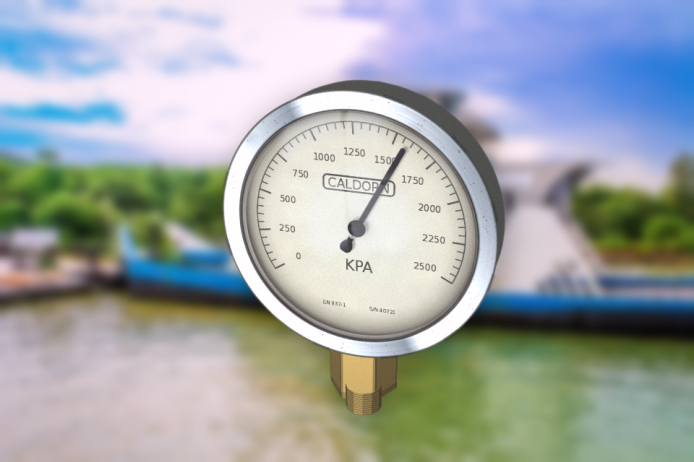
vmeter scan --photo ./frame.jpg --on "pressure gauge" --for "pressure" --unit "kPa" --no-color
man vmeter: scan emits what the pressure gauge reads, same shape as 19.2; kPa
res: 1575; kPa
